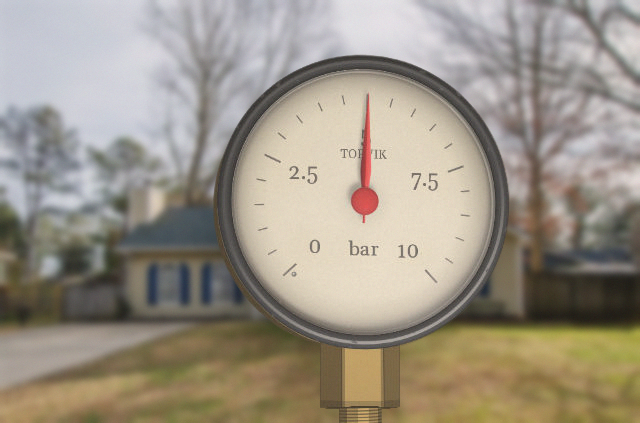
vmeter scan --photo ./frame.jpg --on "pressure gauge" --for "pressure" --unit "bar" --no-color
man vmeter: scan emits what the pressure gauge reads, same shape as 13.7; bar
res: 5; bar
